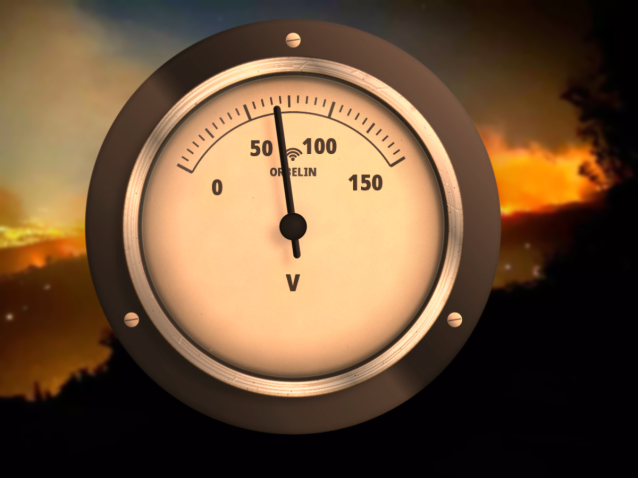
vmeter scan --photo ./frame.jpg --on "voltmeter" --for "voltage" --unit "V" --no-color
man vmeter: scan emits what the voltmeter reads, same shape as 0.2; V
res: 67.5; V
